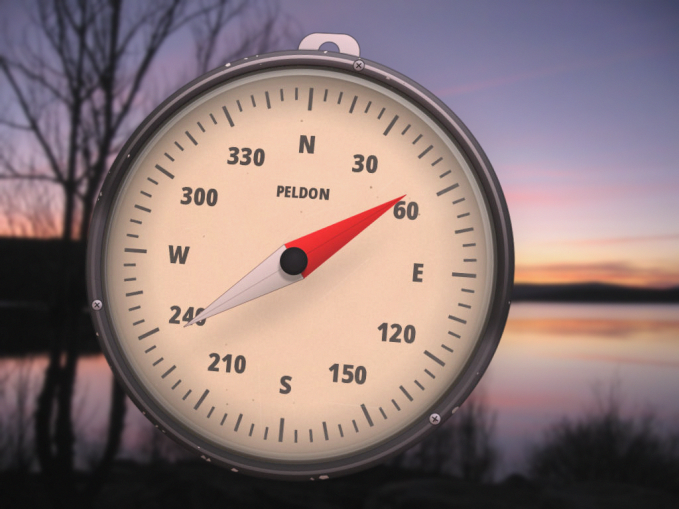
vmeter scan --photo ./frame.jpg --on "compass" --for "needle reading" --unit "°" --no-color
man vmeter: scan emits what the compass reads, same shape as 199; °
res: 55; °
